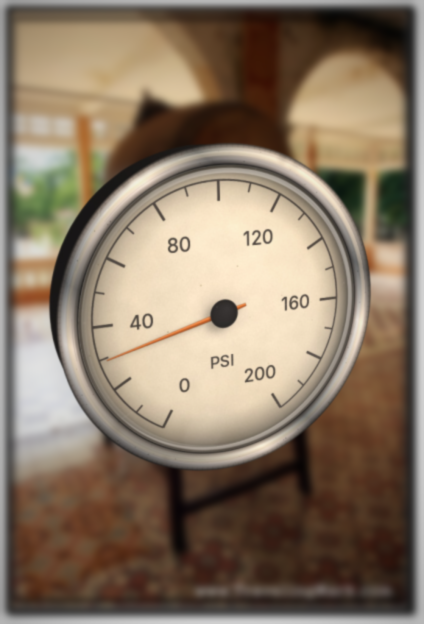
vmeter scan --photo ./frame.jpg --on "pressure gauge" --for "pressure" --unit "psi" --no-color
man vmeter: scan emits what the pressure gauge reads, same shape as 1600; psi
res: 30; psi
